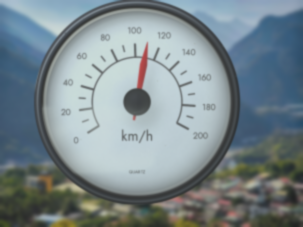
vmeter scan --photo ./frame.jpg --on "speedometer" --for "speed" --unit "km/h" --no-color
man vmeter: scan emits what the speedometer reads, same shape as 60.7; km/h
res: 110; km/h
